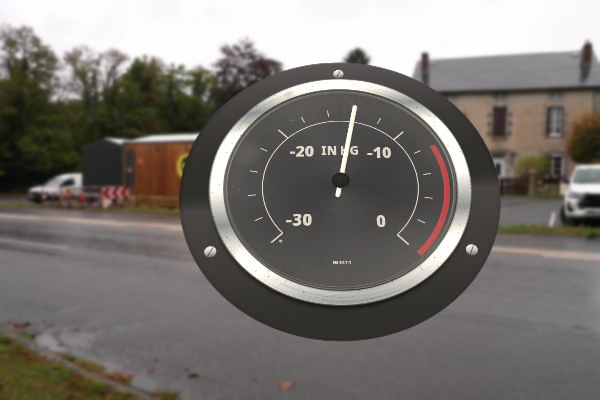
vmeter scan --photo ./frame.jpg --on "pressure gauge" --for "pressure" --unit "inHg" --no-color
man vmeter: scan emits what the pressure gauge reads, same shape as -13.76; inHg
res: -14; inHg
